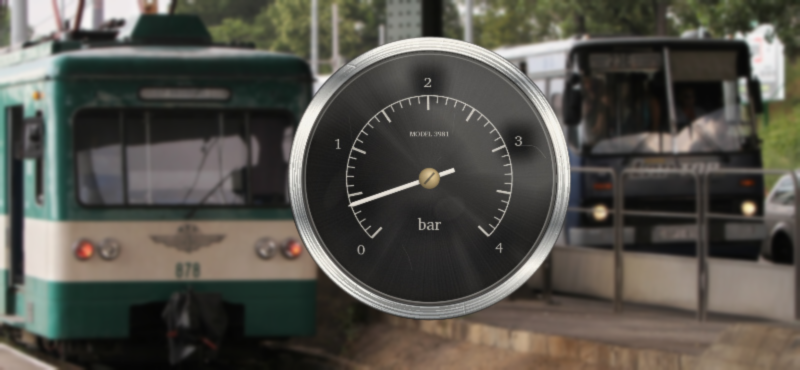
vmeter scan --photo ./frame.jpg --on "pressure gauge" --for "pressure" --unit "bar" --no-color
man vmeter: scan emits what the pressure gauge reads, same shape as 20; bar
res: 0.4; bar
